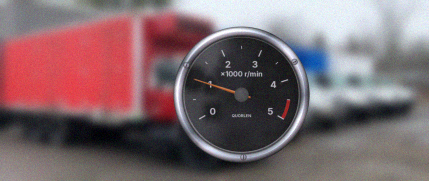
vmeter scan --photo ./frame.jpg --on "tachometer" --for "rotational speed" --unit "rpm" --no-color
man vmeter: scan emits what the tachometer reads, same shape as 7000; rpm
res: 1000; rpm
